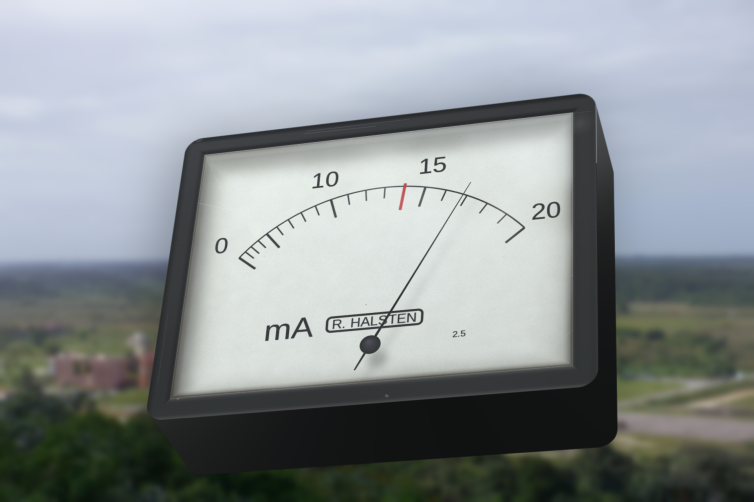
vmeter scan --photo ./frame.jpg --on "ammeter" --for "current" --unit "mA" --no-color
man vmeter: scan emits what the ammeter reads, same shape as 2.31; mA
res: 17; mA
